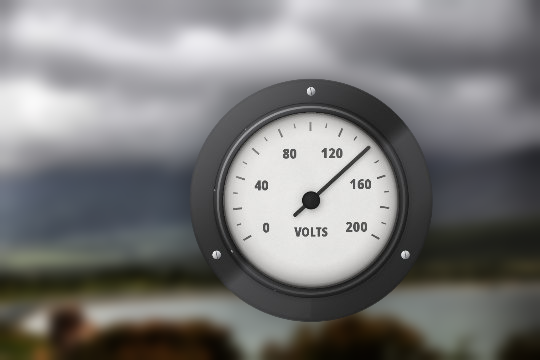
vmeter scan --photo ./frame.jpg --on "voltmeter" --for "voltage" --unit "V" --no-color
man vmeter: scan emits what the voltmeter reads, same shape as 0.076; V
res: 140; V
